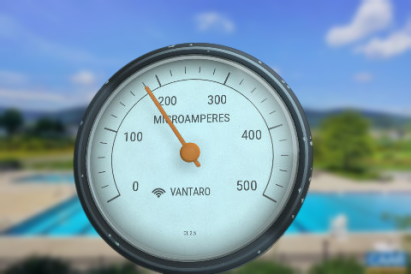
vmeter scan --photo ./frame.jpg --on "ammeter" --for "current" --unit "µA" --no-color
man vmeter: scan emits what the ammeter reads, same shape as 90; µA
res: 180; µA
